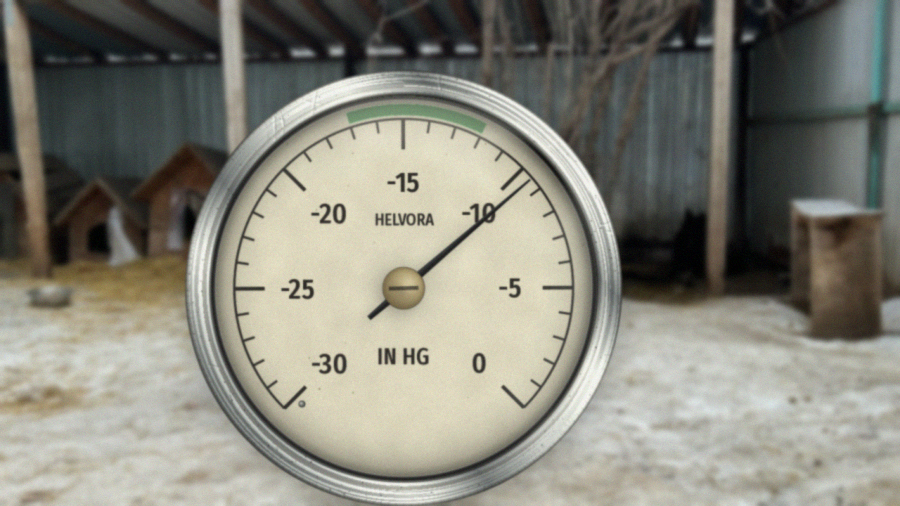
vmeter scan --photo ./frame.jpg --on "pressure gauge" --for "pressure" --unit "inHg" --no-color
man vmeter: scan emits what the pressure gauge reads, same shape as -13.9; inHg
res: -9.5; inHg
